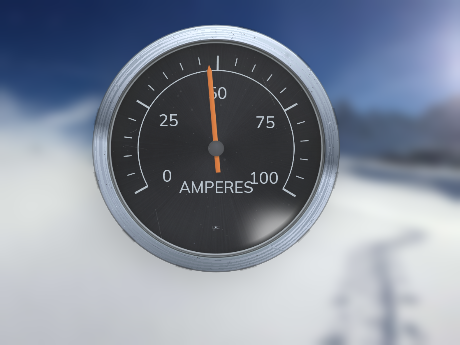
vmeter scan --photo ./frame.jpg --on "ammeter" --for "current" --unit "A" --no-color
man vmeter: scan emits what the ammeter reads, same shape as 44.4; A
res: 47.5; A
